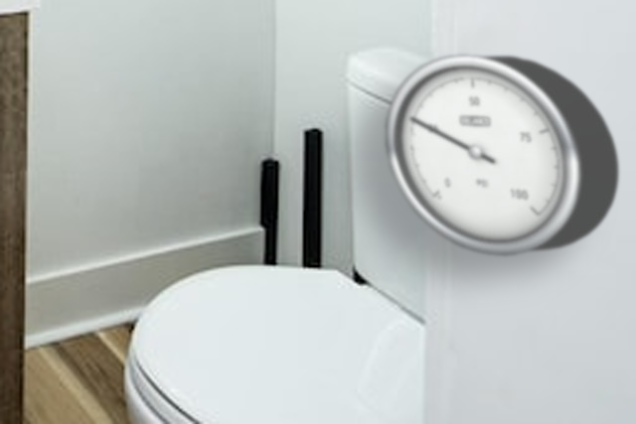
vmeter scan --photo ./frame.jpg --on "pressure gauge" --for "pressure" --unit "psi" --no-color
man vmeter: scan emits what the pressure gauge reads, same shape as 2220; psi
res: 25; psi
